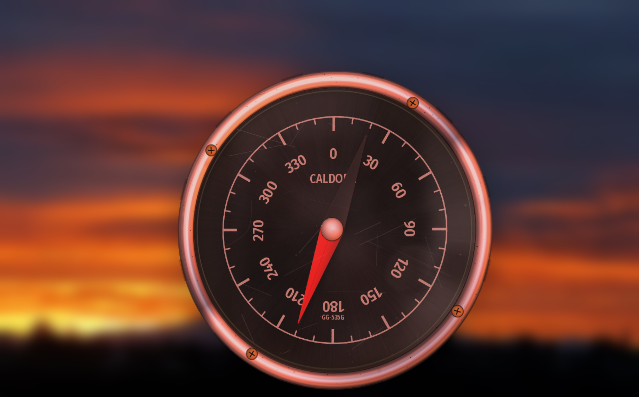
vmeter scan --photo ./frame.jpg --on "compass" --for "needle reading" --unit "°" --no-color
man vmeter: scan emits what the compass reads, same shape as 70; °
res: 200; °
